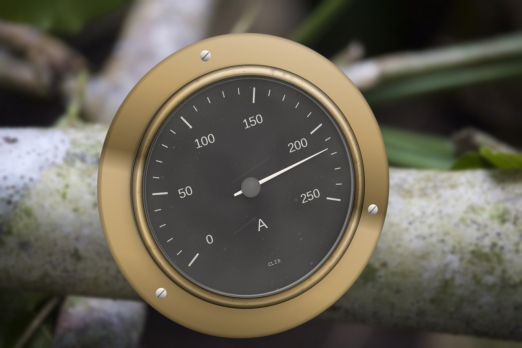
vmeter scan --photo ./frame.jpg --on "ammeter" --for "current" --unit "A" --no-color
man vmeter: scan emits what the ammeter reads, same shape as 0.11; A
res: 215; A
